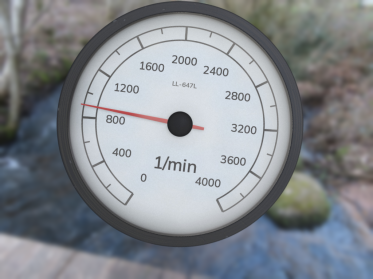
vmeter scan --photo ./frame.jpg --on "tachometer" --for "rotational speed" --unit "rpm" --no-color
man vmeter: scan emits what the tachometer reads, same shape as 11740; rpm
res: 900; rpm
